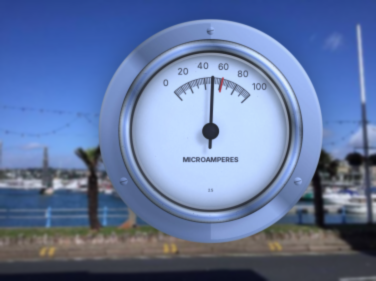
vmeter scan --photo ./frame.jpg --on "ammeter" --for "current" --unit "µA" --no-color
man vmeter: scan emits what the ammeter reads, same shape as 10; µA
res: 50; µA
